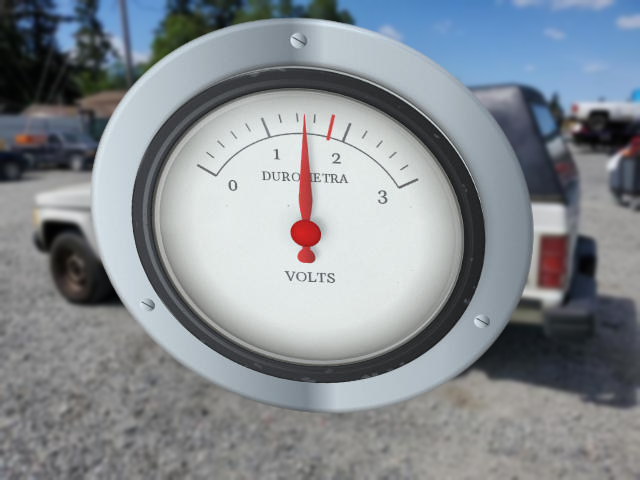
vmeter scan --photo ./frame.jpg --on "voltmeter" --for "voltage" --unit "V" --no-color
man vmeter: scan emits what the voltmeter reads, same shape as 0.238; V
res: 1.5; V
